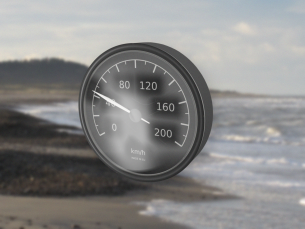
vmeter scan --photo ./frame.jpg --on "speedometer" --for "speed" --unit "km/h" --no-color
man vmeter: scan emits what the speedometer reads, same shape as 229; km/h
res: 45; km/h
